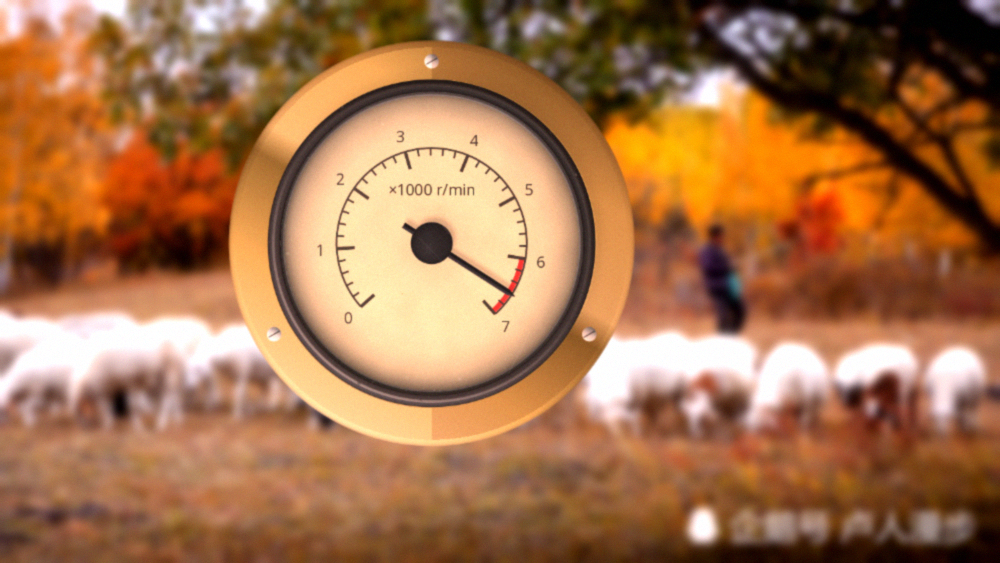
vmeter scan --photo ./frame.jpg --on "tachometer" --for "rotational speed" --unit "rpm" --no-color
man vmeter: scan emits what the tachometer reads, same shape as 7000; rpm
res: 6600; rpm
